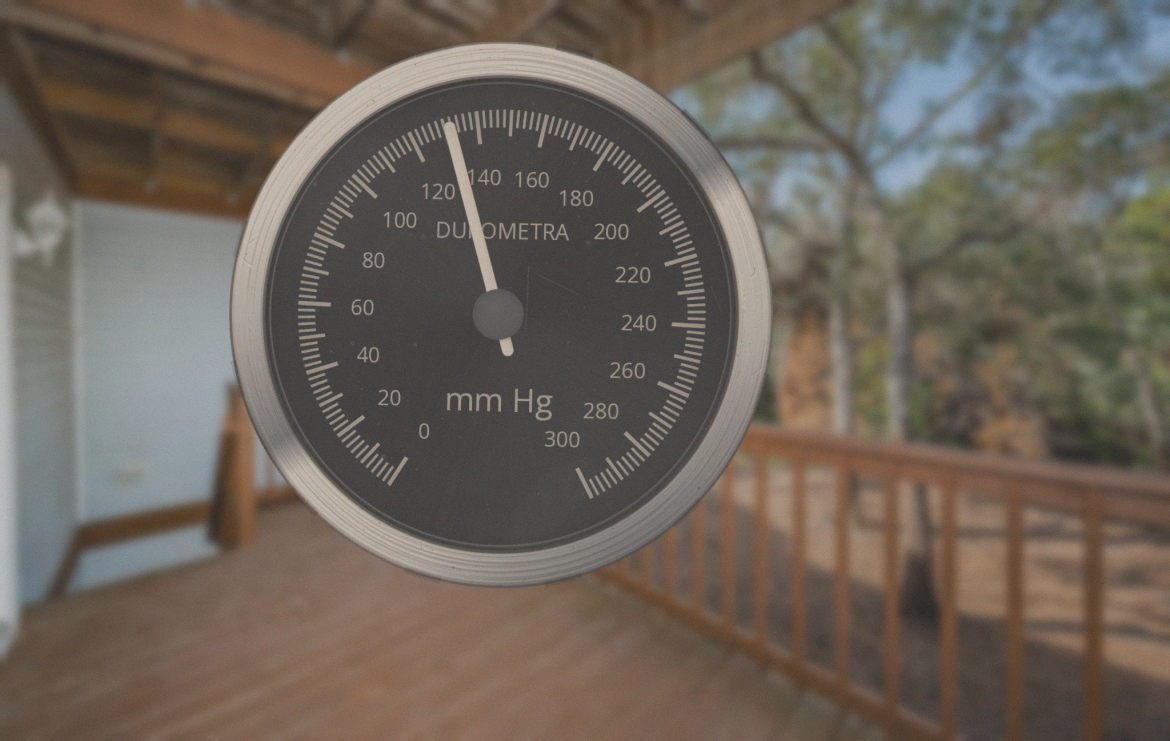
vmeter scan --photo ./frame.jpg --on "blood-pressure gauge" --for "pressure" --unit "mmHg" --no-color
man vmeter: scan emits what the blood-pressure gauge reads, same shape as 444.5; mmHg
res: 132; mmHg
